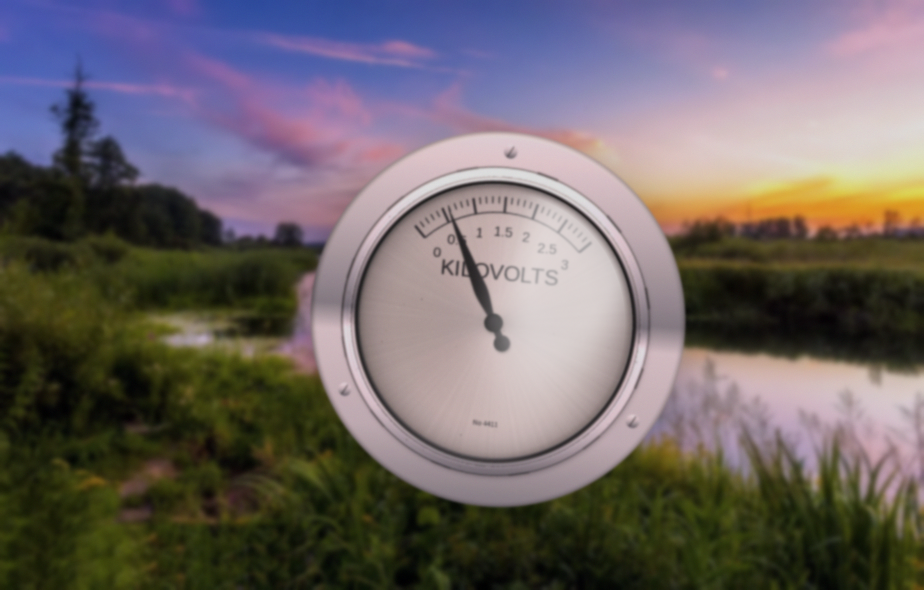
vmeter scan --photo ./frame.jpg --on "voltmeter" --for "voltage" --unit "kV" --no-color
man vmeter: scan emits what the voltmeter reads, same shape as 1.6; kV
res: 0.6; kV
